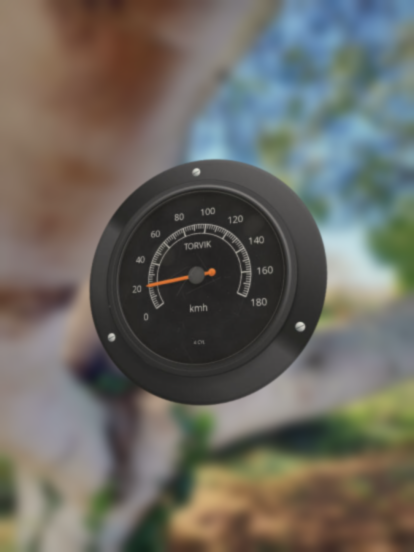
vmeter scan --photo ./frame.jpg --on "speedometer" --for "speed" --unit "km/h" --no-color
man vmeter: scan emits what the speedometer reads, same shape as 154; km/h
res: 20; km/h
